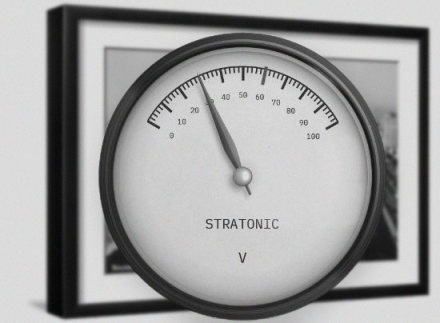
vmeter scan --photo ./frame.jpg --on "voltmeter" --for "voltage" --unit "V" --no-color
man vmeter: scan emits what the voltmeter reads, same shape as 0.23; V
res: 30; V
